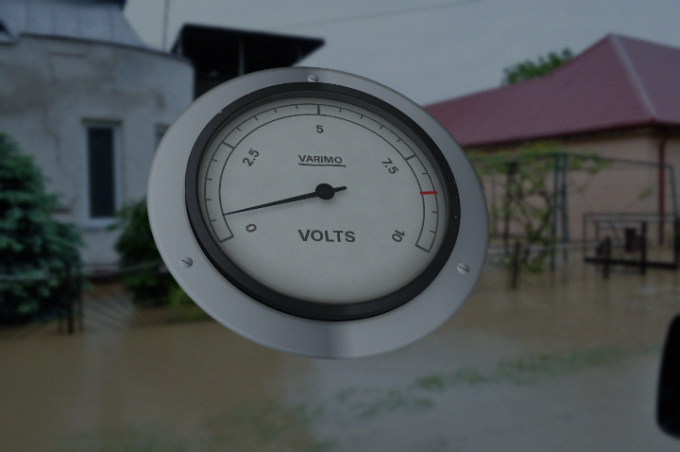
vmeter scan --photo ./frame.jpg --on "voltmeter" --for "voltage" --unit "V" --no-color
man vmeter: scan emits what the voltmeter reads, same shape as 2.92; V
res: 0.5; V
